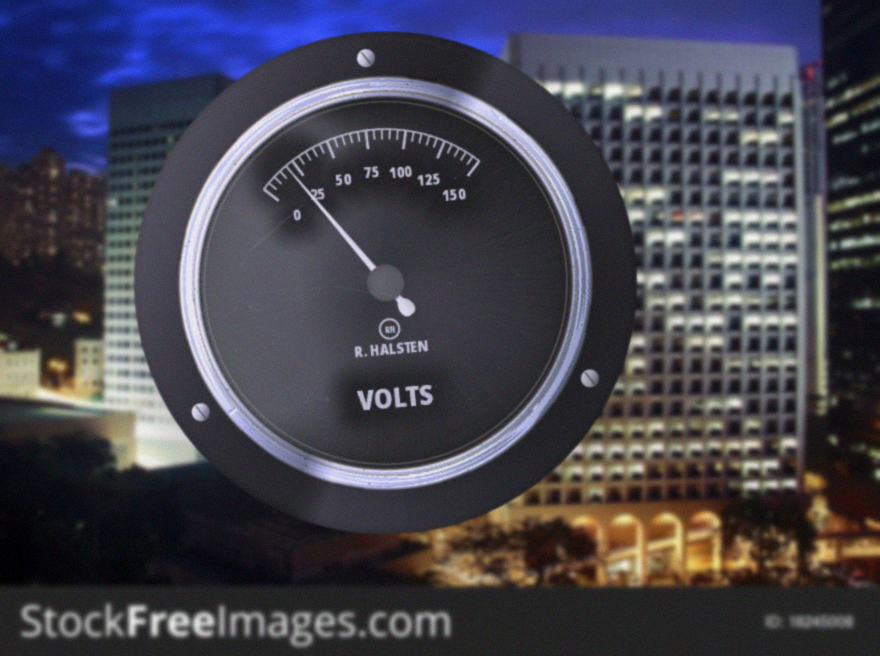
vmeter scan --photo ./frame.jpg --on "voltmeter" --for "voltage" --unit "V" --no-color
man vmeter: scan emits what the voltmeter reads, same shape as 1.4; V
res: 20; V
